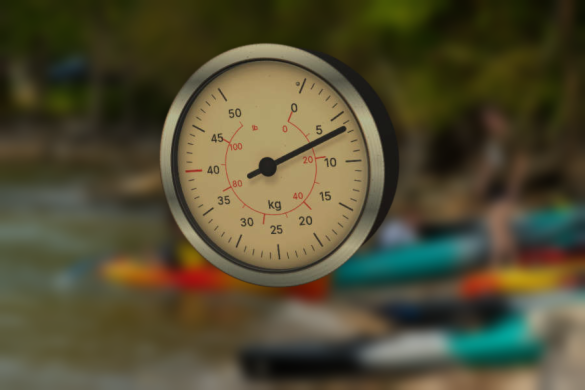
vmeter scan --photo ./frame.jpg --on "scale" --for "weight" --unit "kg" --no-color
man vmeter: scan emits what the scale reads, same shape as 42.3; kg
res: 6.5; kg
